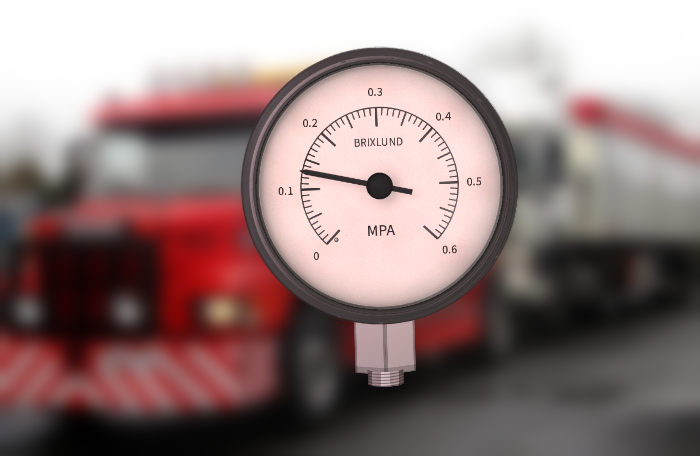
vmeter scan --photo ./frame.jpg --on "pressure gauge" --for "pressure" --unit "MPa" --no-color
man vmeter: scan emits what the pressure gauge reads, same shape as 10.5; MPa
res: 0.13; MPa
